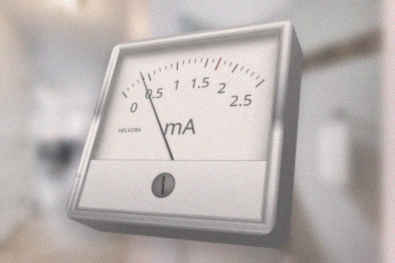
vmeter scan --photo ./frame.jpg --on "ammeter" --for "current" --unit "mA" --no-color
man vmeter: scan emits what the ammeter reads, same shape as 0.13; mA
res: 0.4; mA
